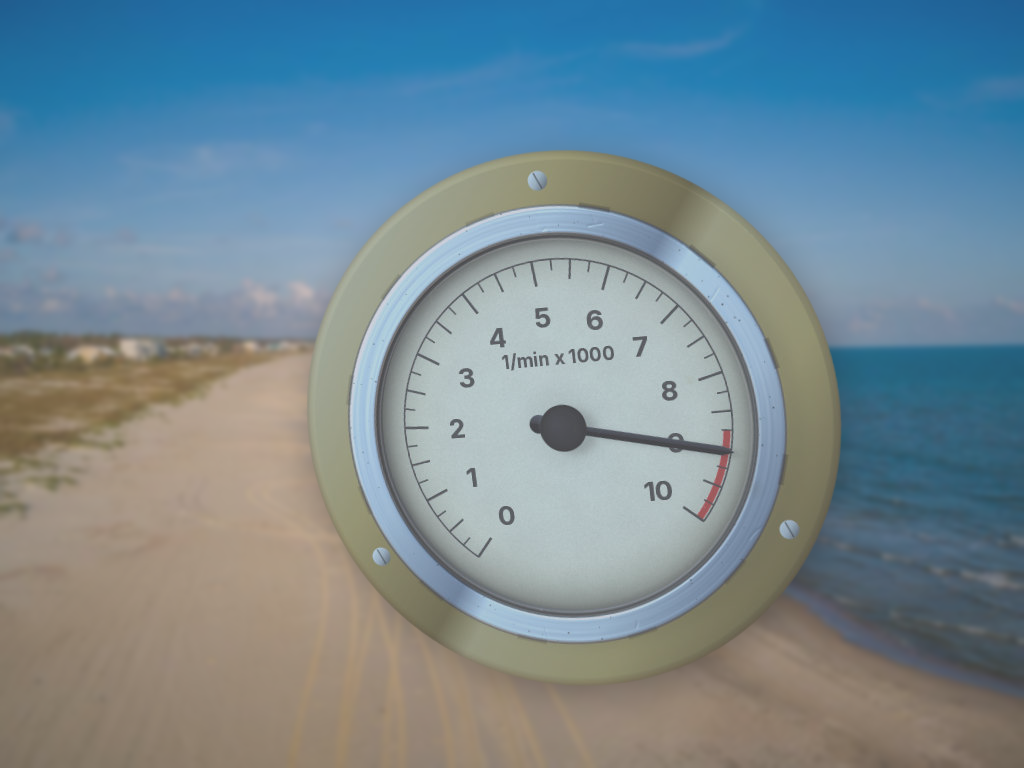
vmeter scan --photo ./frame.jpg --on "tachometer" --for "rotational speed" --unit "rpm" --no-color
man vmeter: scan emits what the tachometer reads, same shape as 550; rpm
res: 9000; rpm
